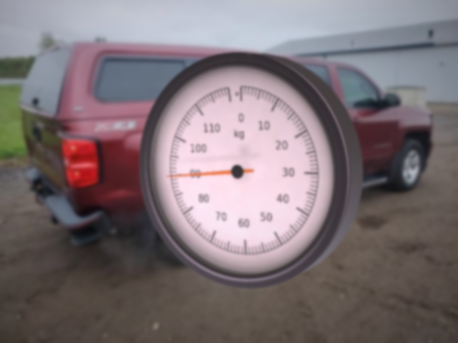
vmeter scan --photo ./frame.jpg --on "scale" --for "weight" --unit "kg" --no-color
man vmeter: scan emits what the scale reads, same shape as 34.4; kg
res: 90; kg
